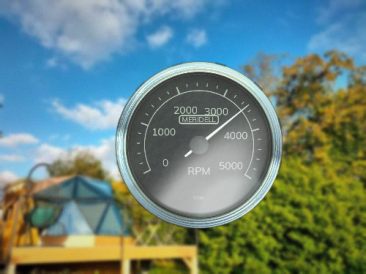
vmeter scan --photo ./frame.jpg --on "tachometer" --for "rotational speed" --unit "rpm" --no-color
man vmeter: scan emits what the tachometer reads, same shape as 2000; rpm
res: 3500; rpm
